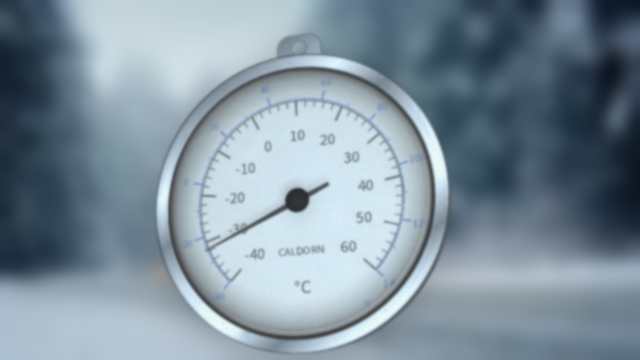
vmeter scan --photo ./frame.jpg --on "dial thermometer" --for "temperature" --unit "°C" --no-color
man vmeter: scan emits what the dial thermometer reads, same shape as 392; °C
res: -32; °C
